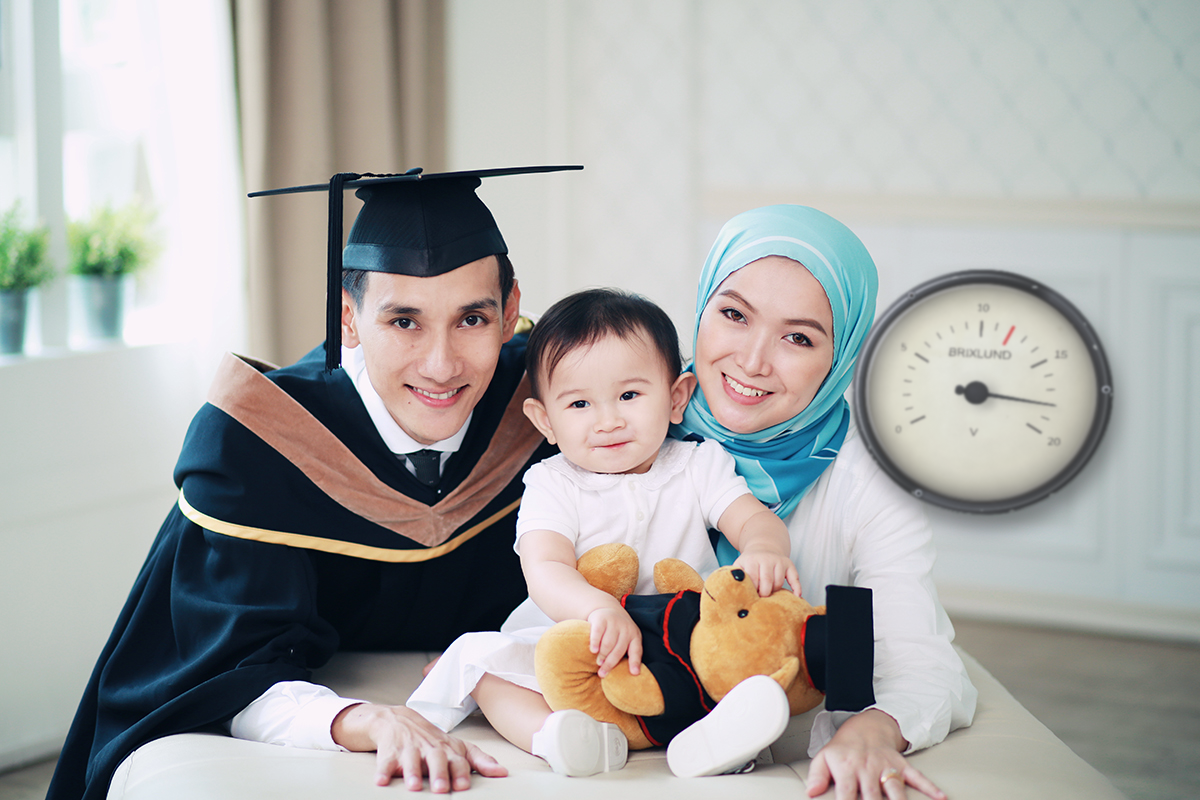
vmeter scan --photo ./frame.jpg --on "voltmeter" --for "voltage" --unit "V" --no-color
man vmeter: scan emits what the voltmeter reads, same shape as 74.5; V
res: 18; V
